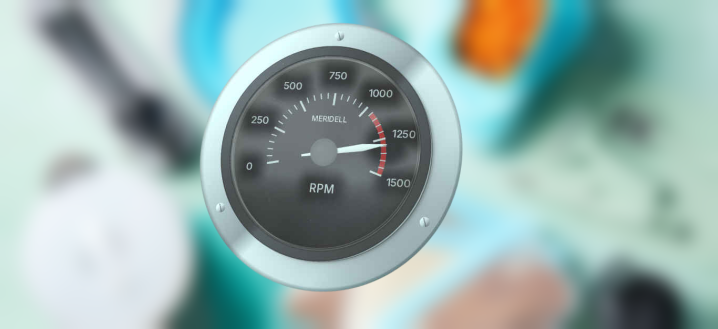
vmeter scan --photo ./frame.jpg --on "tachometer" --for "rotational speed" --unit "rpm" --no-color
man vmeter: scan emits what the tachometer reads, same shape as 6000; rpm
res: 1300; rpm
